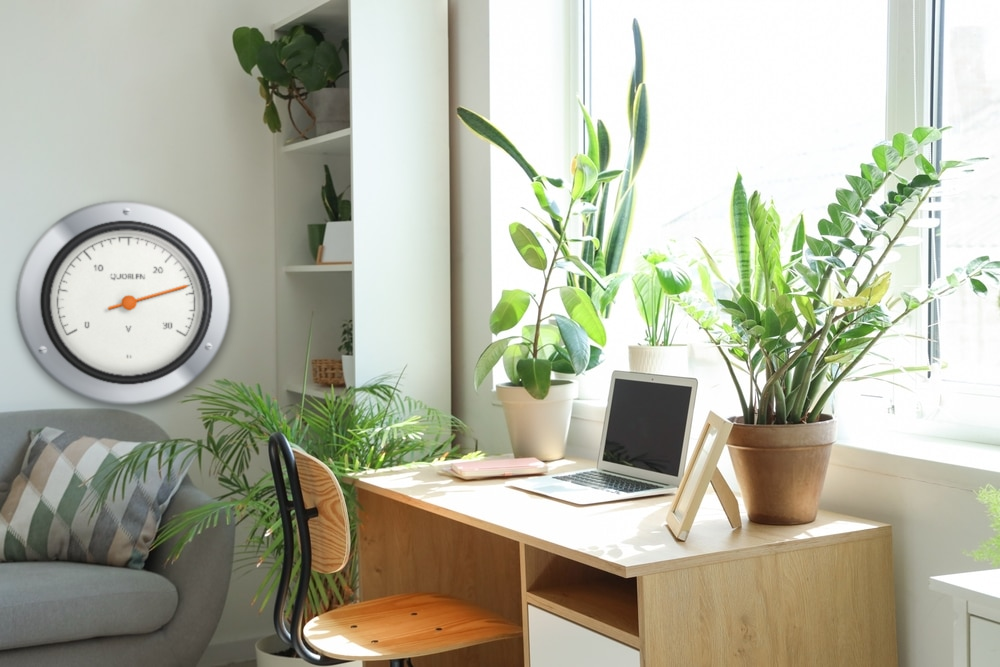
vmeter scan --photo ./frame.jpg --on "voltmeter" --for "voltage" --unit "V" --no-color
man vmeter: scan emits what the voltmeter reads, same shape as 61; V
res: 24; V
